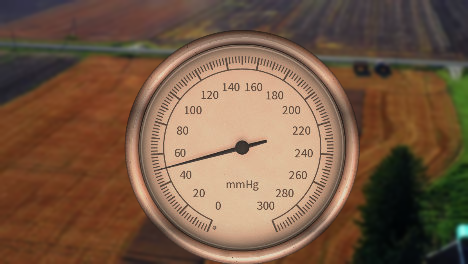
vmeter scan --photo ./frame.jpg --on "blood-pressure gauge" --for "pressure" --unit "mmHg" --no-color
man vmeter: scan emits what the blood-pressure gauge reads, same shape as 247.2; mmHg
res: 50; mmHg
